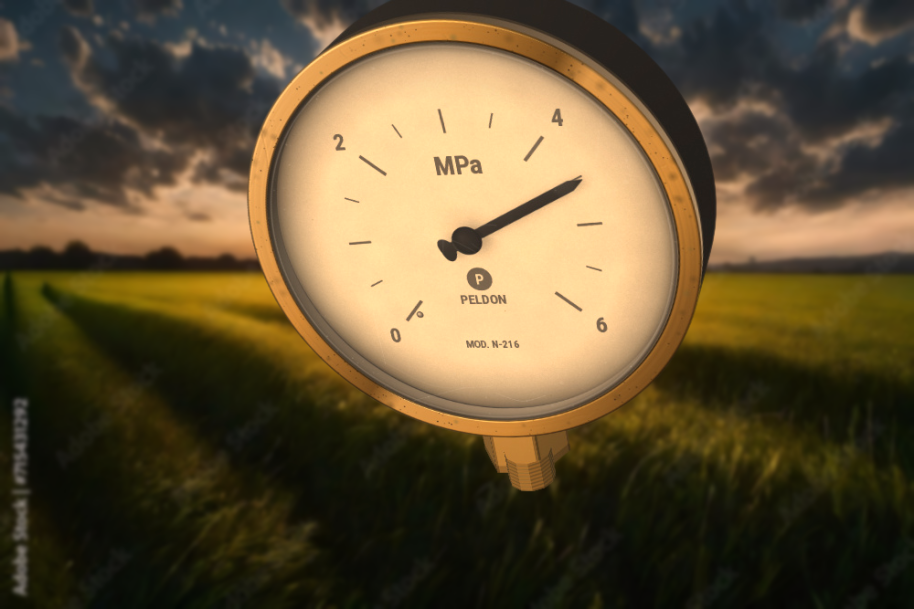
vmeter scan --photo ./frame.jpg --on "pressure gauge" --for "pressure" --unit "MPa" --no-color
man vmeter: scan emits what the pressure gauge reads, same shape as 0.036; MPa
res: 4.5; MPa
